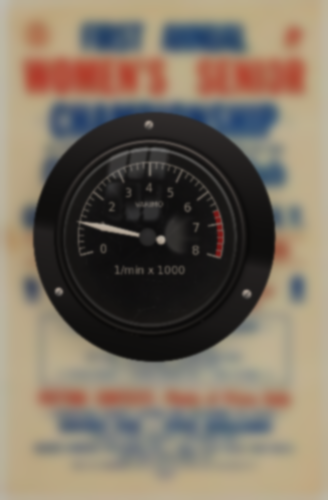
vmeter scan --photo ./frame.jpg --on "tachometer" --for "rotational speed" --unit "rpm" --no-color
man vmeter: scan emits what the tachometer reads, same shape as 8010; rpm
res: 1000; rpm
